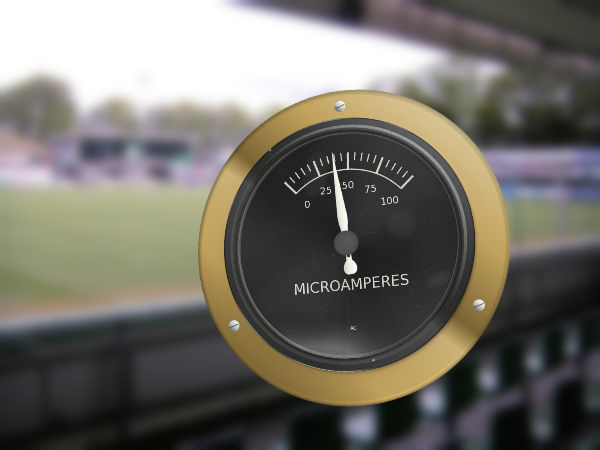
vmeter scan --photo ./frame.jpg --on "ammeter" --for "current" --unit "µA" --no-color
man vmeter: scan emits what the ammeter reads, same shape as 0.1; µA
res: 40; µA
